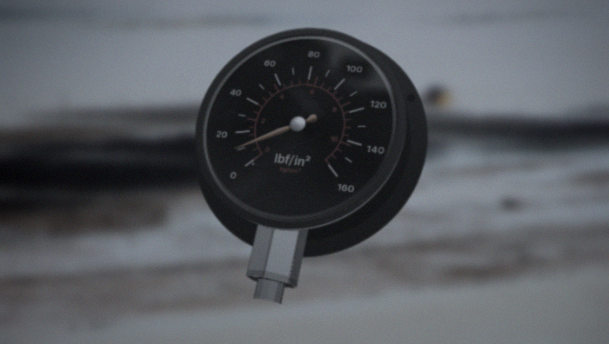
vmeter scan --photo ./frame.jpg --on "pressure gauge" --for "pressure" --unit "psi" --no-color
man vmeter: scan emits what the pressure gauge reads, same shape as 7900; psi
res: 10; psi
